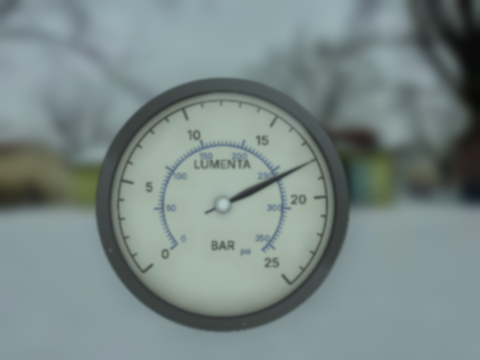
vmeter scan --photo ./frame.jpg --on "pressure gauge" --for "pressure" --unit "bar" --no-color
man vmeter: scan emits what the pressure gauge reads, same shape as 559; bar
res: 18; bar
